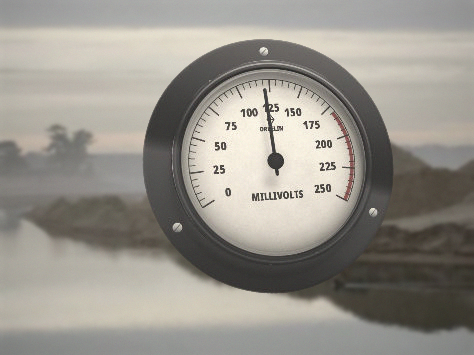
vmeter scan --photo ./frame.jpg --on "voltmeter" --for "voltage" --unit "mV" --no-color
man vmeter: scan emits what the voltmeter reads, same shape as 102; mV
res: 120; mV
